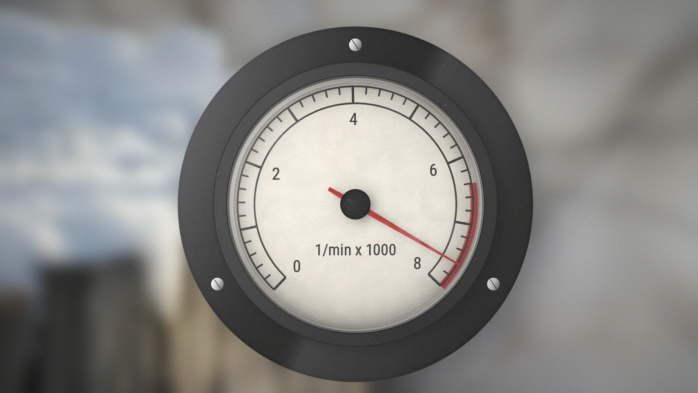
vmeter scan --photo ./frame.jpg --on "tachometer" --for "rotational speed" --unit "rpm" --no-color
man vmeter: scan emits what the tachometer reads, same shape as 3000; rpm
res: 7600; rpm
